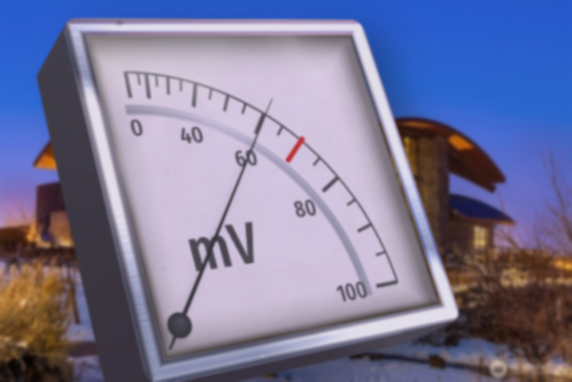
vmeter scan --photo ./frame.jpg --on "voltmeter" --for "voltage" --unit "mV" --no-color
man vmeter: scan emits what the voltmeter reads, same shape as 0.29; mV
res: 60; mV
